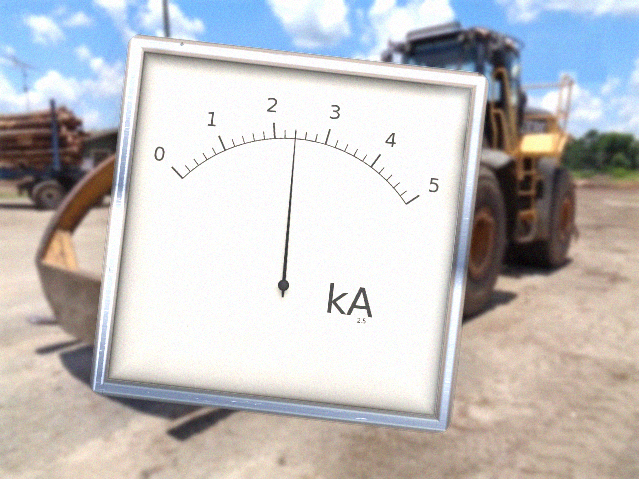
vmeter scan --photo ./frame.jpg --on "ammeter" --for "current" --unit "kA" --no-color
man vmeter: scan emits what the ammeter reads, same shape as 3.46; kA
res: 2.4; kA
